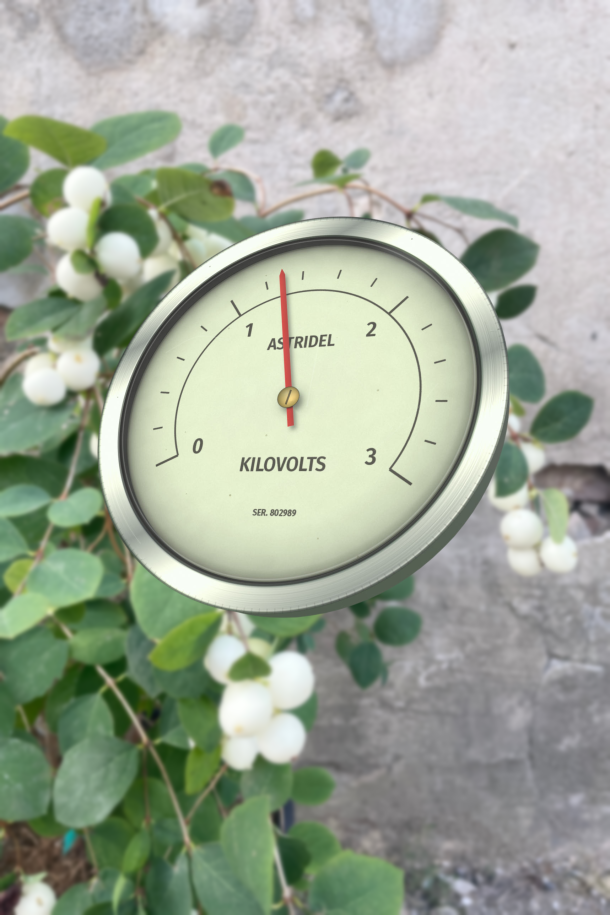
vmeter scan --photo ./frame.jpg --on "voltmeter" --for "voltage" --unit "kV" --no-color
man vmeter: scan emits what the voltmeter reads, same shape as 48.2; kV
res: 1.3; kV
